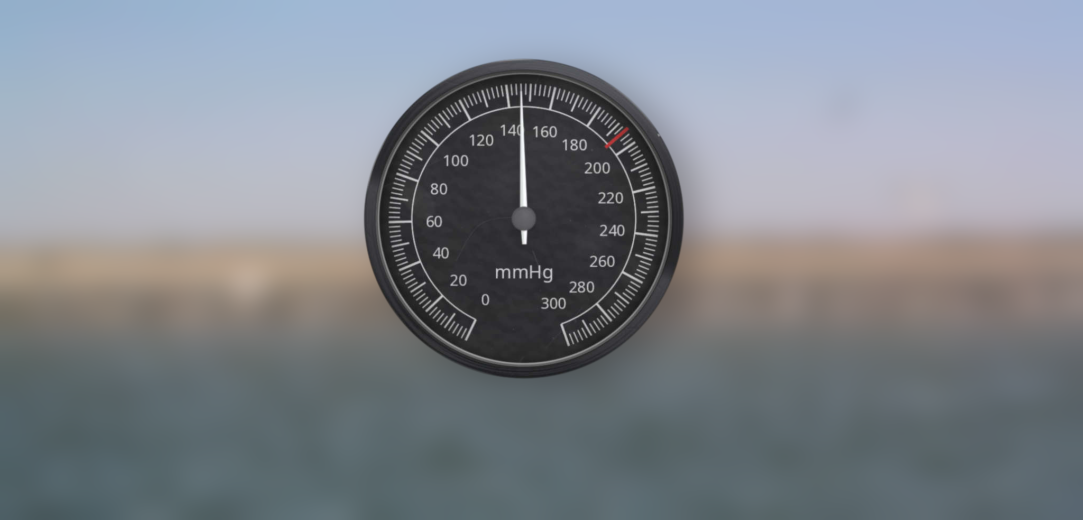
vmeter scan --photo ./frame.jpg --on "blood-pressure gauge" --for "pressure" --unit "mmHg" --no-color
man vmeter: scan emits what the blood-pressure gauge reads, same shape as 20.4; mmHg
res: 146; mmHg
